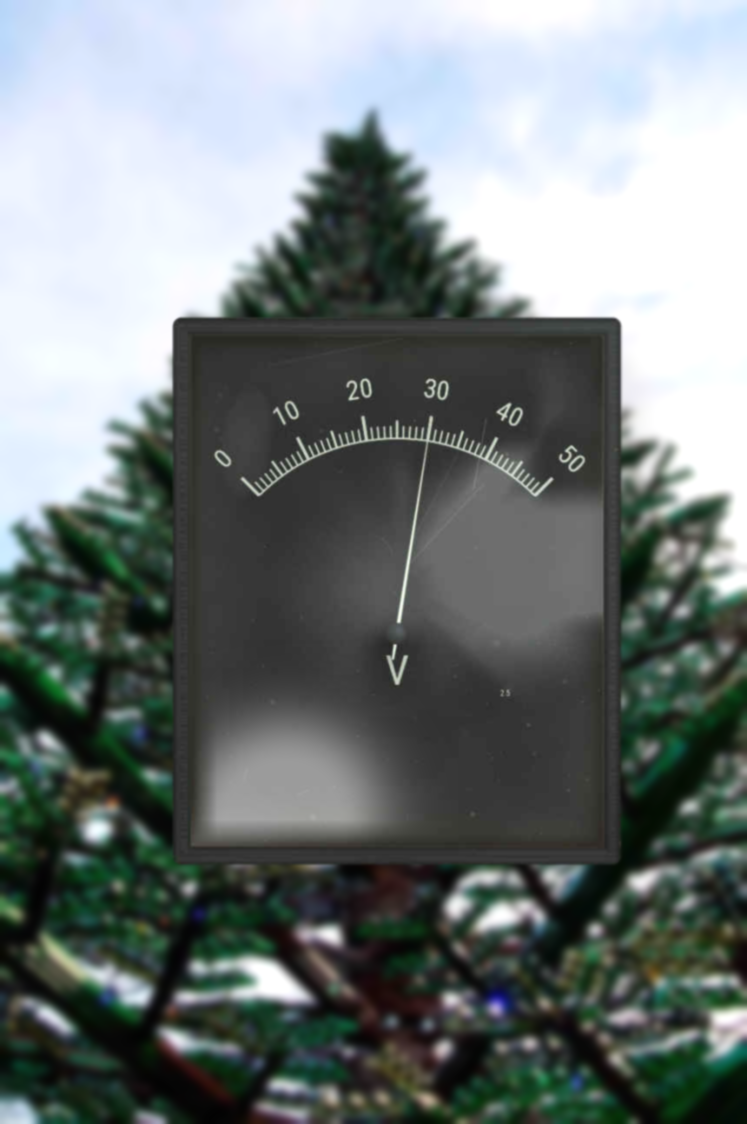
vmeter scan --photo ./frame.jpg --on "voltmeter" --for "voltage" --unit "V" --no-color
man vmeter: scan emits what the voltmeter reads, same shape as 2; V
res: 30; V
